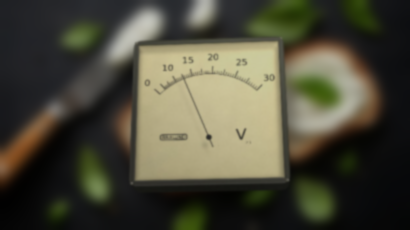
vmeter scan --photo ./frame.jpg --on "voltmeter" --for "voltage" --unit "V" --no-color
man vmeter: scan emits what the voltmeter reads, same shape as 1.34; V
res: 12.5; V
